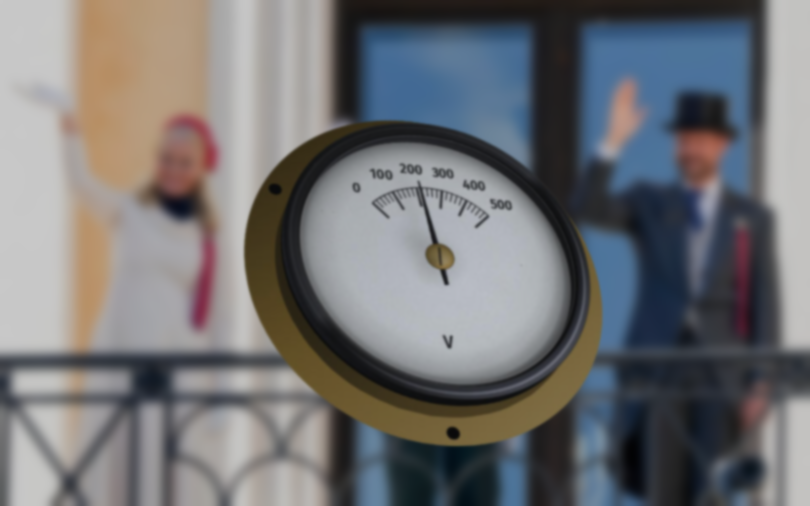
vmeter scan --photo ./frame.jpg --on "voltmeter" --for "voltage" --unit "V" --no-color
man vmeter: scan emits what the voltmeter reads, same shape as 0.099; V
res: 200; V
